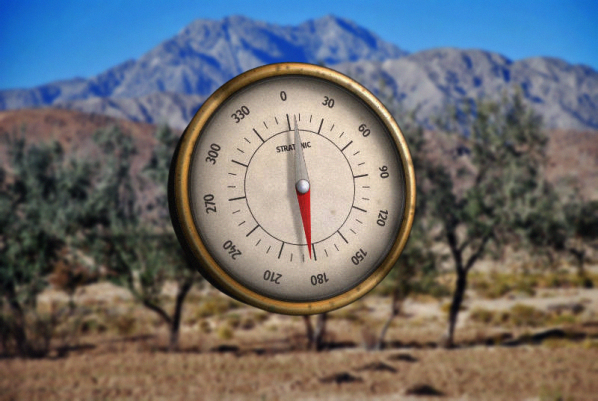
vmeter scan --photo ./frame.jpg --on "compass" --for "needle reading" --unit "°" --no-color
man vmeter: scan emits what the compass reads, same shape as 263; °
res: 185; °
